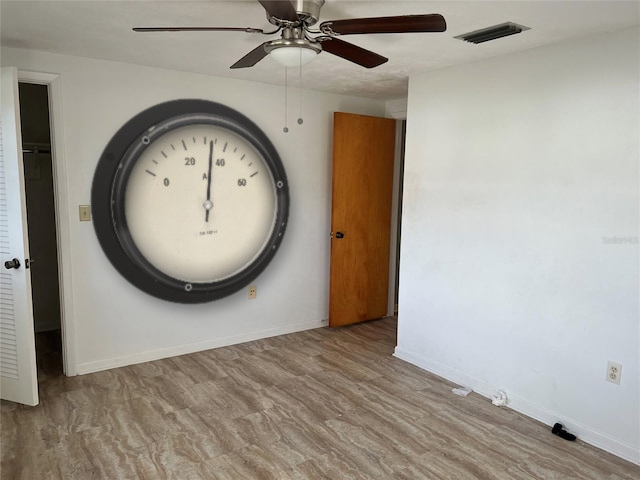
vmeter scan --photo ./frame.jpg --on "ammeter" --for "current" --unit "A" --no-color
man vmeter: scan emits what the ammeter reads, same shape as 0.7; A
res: 32.5; A
